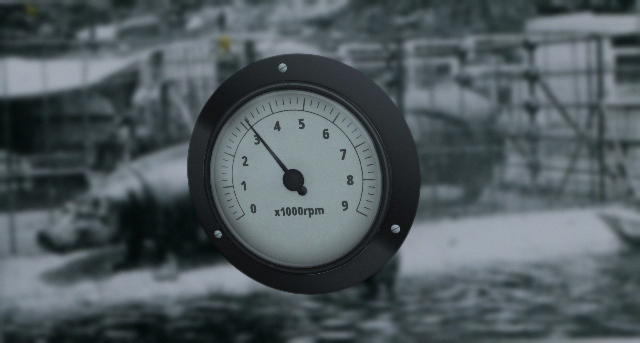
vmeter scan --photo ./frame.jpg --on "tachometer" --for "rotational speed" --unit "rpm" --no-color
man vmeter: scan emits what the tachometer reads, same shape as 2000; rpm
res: 3200; rpm
